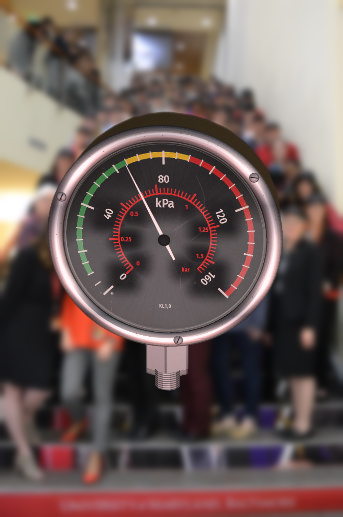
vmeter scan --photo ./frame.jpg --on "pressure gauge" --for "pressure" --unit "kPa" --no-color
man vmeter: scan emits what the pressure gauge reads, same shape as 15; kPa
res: 65; kPa
